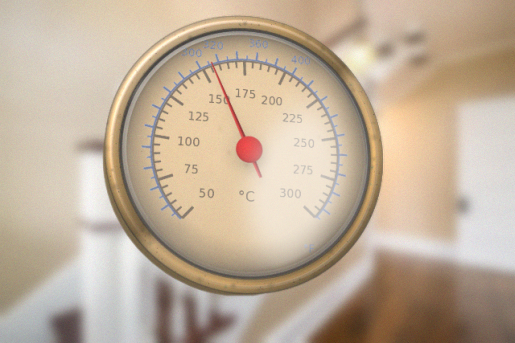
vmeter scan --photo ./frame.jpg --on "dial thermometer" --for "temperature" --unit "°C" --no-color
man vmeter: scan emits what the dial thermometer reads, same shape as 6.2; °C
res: 155; °C
